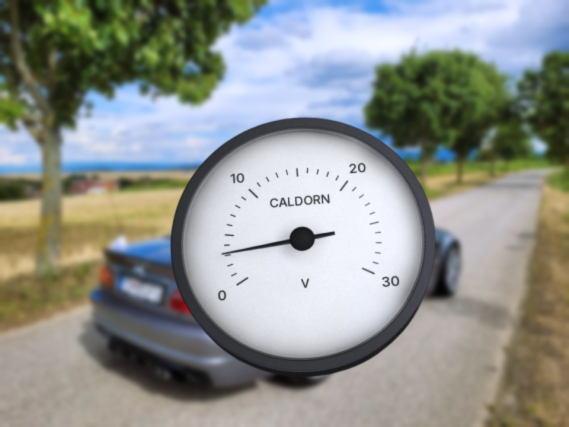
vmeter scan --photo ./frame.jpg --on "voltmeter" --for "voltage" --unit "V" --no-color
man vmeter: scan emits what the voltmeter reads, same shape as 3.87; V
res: 3; V
